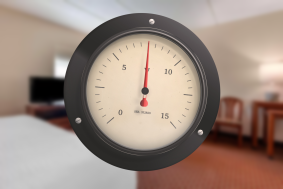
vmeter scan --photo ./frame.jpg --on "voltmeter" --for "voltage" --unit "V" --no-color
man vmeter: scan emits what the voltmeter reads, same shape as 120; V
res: 7.5; V
